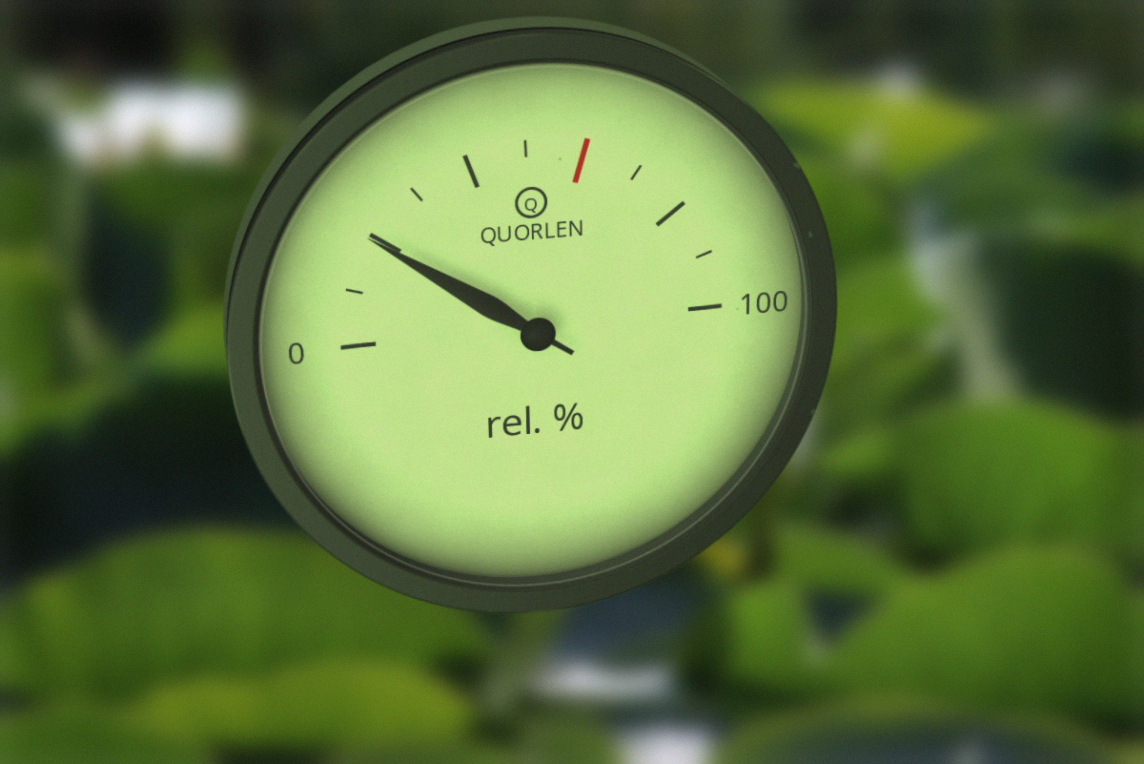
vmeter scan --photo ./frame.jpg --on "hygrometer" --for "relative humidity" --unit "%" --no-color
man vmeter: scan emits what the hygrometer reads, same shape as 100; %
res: 20; %
